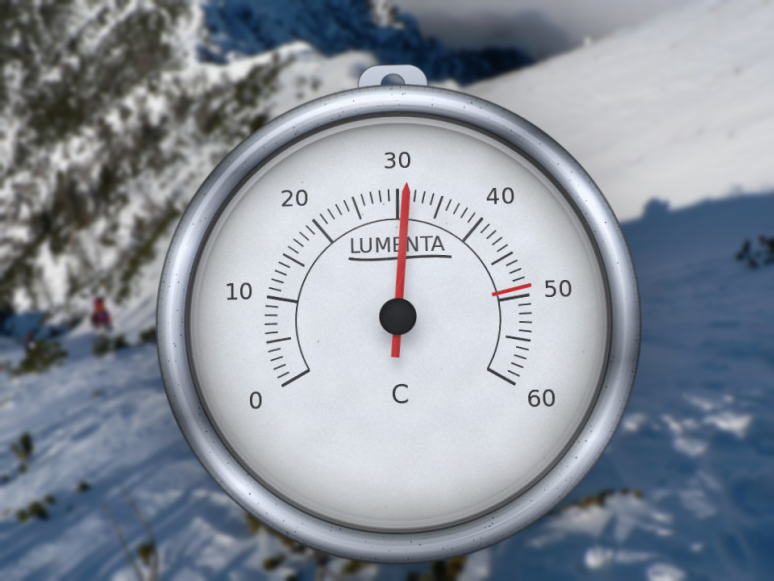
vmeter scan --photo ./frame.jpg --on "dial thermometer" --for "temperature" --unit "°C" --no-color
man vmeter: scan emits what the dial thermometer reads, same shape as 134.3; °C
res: 31; °C
